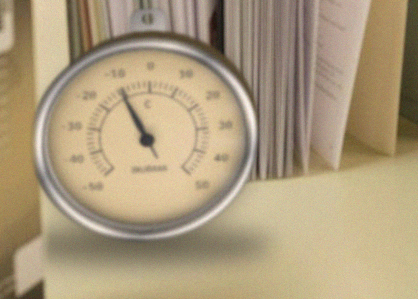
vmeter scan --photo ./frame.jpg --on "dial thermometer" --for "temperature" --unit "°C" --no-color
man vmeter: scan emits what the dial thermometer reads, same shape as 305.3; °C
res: -10; °C
